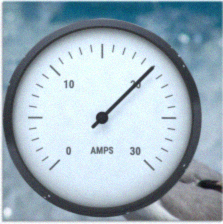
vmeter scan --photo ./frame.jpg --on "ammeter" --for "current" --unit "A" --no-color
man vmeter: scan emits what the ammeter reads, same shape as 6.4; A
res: 20; A
